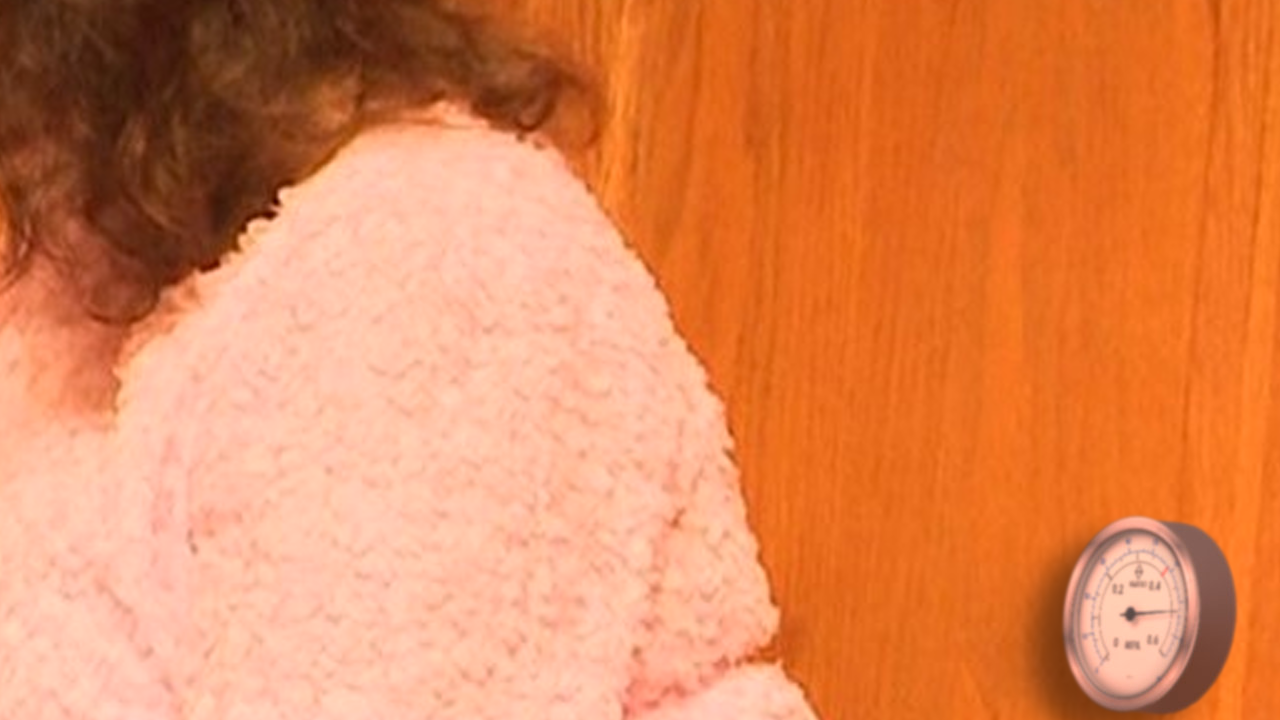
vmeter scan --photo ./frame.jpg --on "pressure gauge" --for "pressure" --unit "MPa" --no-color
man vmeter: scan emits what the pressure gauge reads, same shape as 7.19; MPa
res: 0.5; MPa
